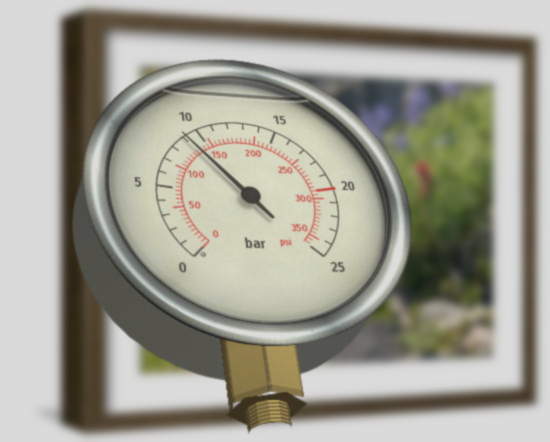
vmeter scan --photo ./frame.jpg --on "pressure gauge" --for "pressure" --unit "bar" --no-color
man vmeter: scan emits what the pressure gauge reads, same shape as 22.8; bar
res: 9; bar
